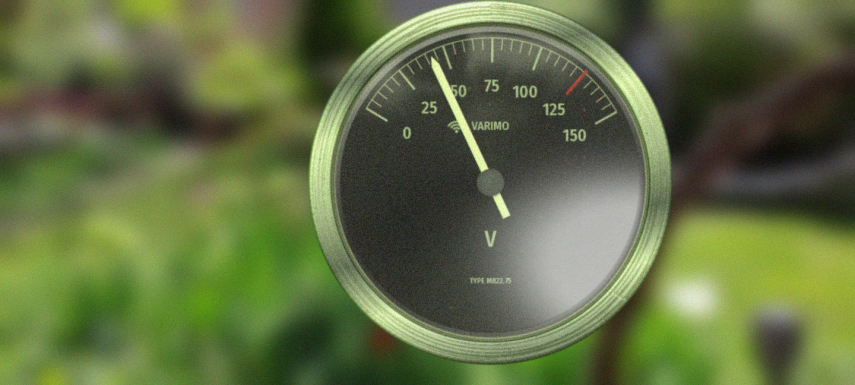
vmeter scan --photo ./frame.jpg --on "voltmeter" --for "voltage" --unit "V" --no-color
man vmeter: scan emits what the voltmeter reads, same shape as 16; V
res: 42.5; V
